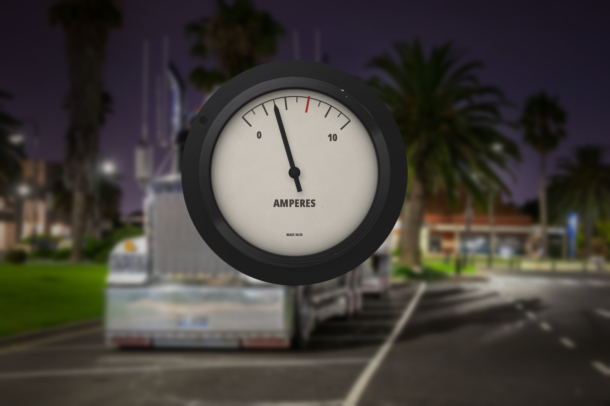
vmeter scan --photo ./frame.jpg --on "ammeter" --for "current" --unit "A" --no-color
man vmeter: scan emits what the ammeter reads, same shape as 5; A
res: 3; A
